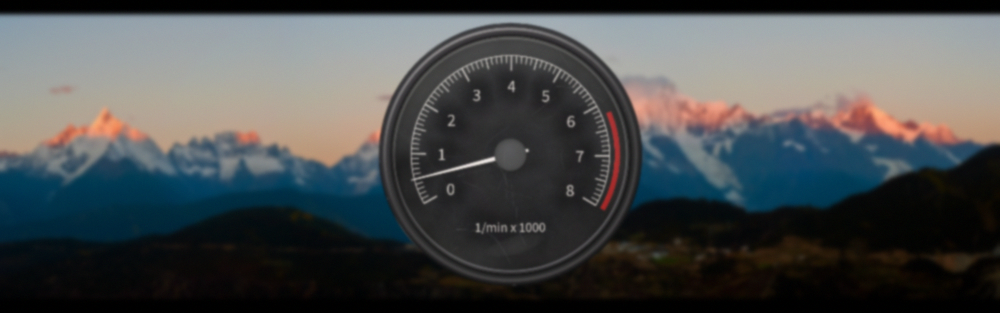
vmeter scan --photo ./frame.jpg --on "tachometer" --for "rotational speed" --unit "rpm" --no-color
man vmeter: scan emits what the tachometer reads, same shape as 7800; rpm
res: 500; rpm
